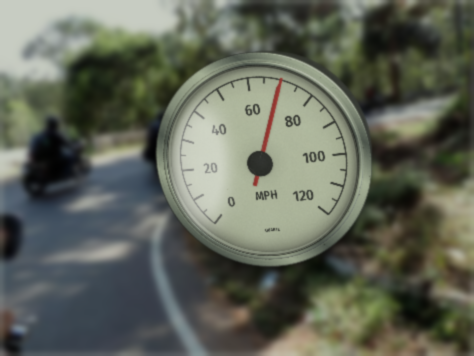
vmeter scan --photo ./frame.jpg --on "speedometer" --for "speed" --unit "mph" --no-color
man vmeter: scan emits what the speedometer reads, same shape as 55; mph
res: 70; mph
